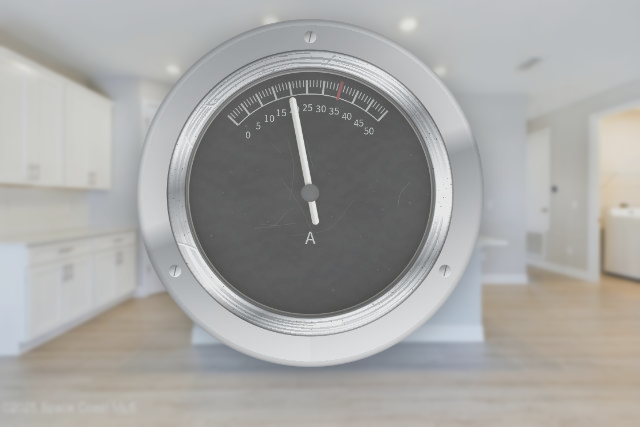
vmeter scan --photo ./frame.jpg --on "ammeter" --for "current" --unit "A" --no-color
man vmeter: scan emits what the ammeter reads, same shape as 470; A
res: 20; A
